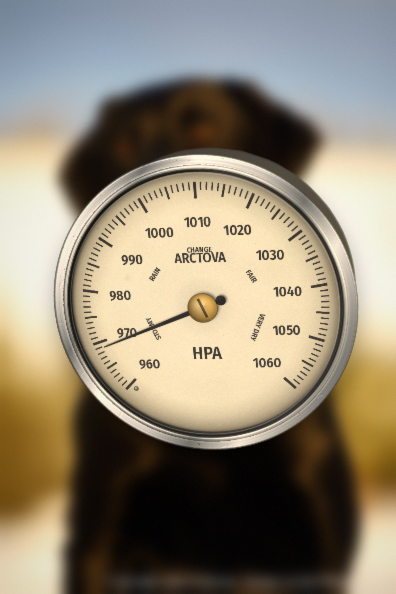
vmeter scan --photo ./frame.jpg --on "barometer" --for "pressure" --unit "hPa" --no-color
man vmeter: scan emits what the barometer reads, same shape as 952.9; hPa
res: 969; hPa
